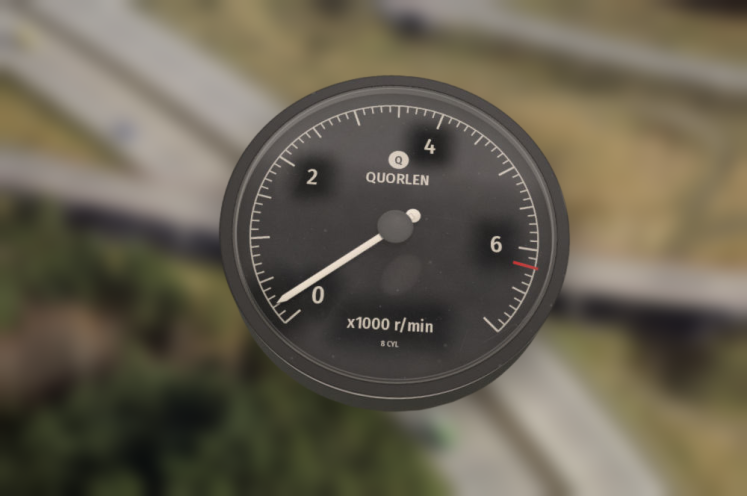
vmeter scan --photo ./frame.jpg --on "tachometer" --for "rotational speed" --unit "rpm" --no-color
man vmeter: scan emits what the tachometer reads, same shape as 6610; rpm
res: 200; rpm
